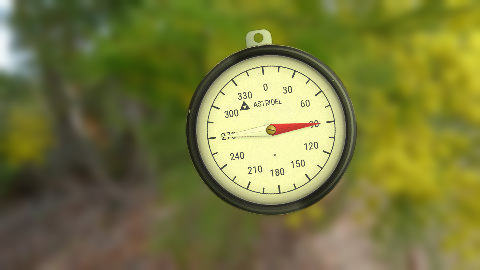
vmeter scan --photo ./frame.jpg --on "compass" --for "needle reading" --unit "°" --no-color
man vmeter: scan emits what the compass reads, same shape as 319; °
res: 90; °
